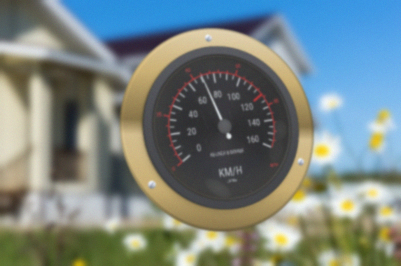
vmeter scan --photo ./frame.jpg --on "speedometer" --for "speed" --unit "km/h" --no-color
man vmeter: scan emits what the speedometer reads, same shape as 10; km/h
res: 70; km/h
